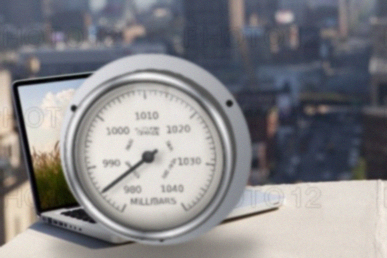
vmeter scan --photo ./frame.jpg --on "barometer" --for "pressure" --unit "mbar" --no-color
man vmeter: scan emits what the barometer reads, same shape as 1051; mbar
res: 985; mbar
